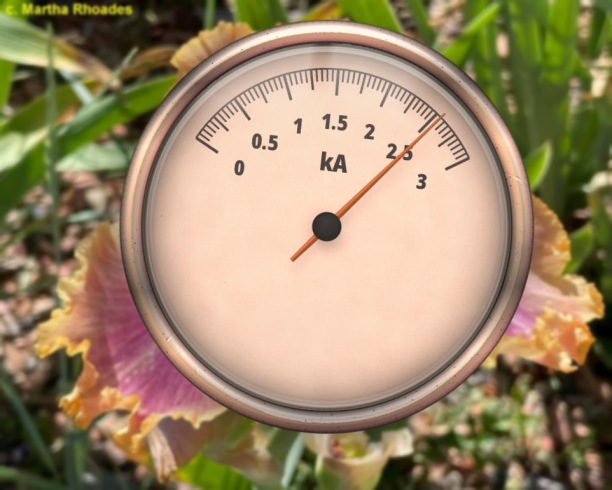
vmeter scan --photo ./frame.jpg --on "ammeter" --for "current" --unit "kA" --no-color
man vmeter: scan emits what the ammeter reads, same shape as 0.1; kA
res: 2.55; kA
